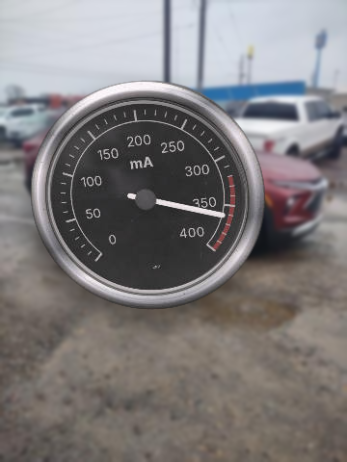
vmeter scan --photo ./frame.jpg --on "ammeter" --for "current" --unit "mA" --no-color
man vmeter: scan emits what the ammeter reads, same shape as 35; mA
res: 360; mA
